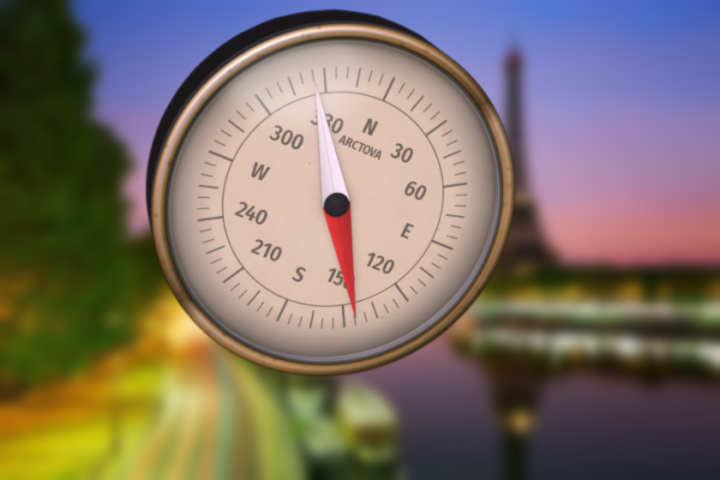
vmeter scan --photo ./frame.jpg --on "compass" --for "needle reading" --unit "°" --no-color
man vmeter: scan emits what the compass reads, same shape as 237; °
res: 145; °
